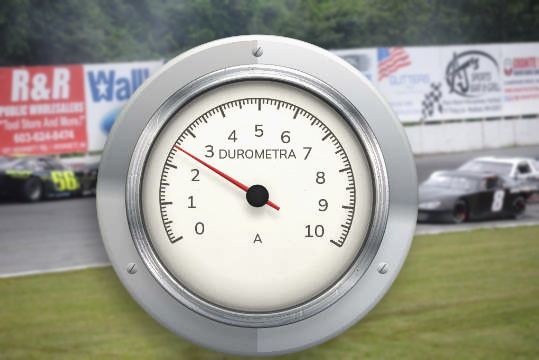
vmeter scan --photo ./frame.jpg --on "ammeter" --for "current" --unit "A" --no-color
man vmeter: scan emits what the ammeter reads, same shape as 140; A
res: 2.5; A
